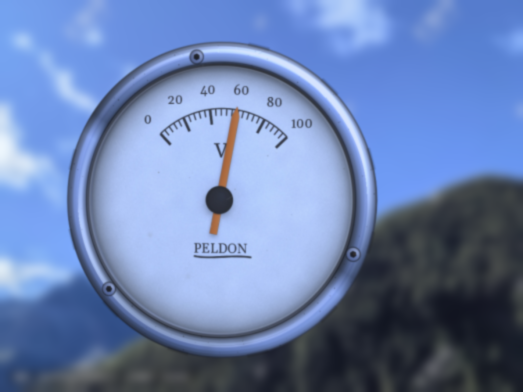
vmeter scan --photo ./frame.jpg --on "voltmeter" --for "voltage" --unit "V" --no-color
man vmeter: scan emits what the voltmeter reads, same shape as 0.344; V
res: 60; V
